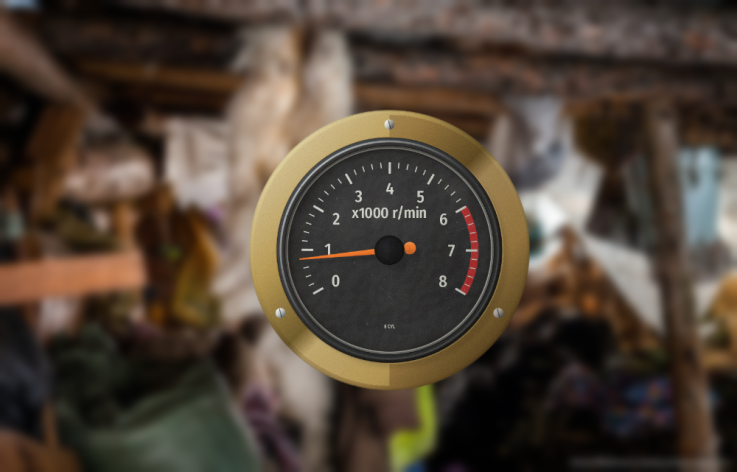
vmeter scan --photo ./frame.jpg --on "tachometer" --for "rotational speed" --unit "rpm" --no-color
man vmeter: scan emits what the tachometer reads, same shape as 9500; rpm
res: 800; rpm
